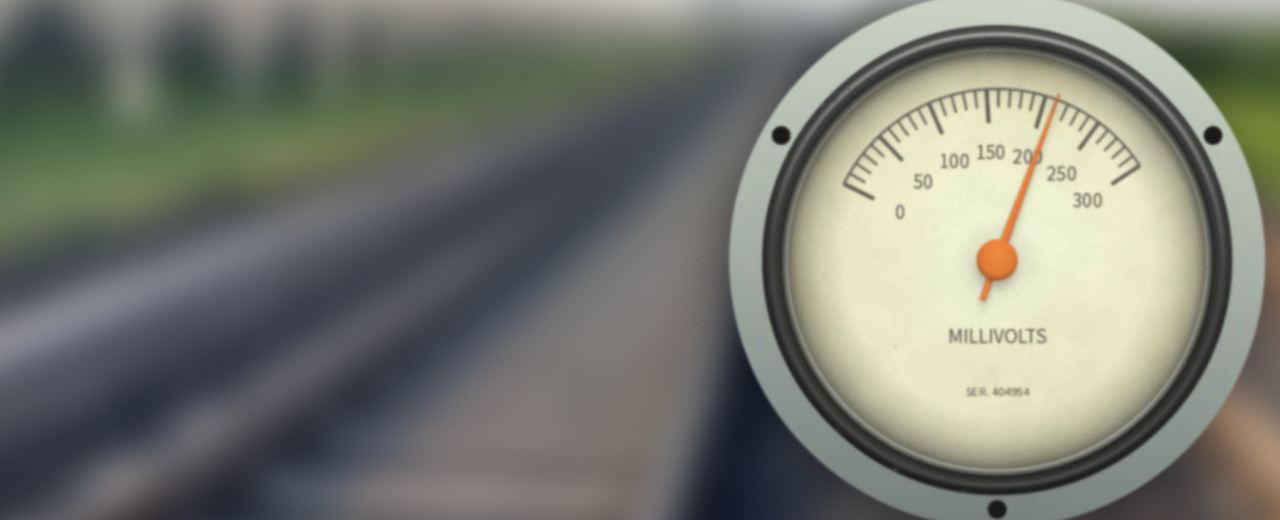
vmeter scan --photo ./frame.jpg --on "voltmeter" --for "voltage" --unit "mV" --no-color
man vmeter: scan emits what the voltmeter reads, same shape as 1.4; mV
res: 210; mV
